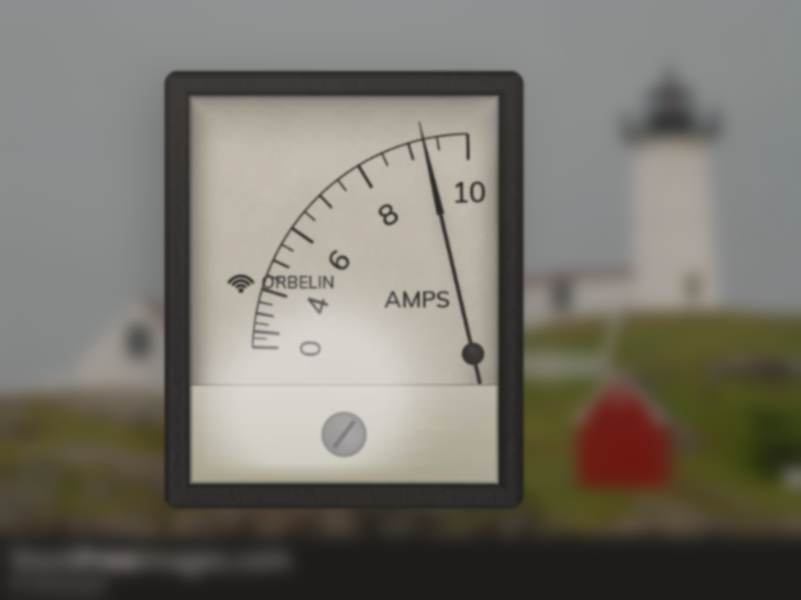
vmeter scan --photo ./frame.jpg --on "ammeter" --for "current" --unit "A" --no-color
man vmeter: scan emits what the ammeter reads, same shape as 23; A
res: 9.25; A
